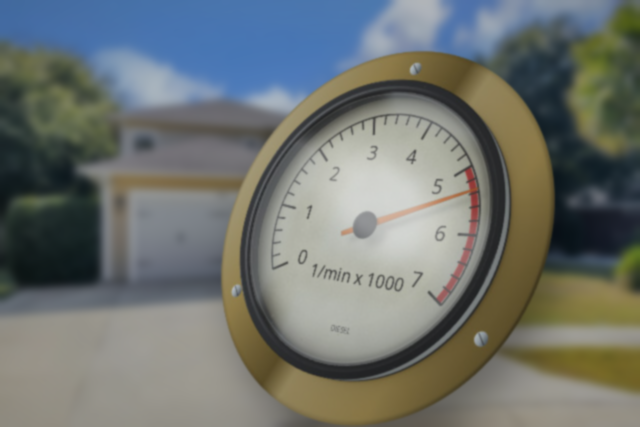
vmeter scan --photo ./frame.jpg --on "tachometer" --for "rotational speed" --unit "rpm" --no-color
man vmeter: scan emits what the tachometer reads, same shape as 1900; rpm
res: 5400; rpm
